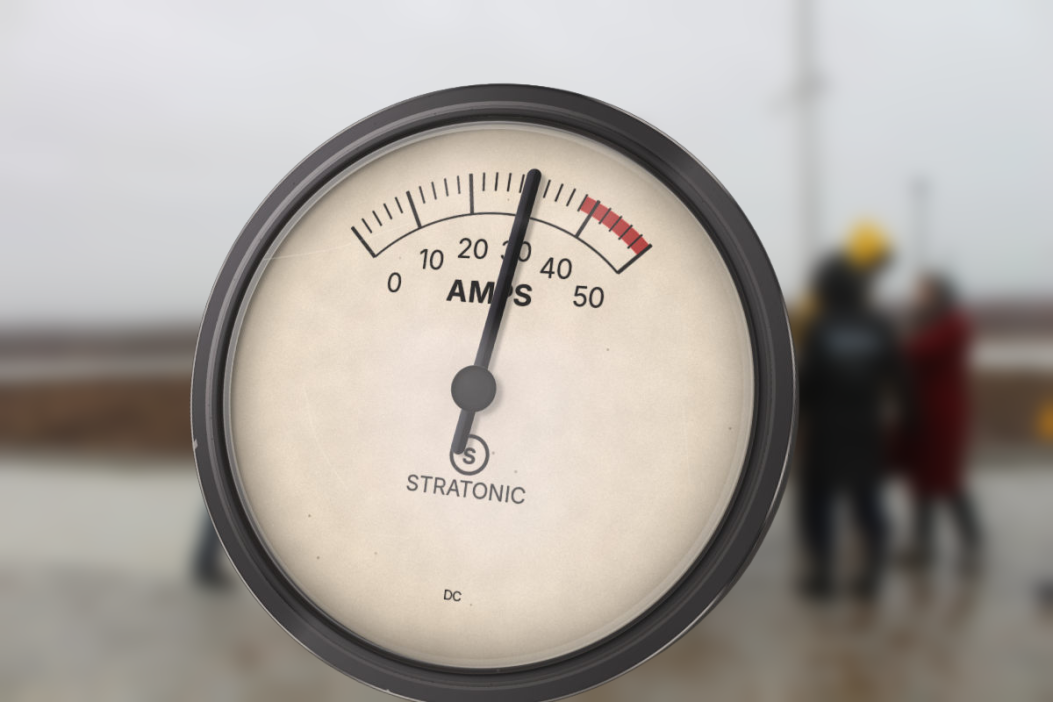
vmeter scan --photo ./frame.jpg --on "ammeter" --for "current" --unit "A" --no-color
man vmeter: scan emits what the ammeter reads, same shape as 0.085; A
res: 30; A
